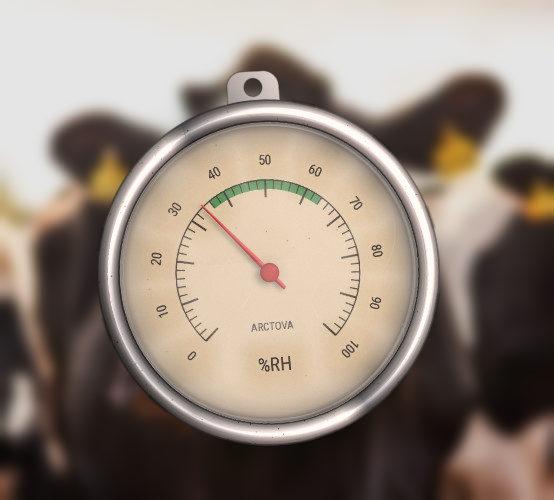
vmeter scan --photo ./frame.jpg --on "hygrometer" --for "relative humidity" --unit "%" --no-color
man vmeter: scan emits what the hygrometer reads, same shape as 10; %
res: 34; %
